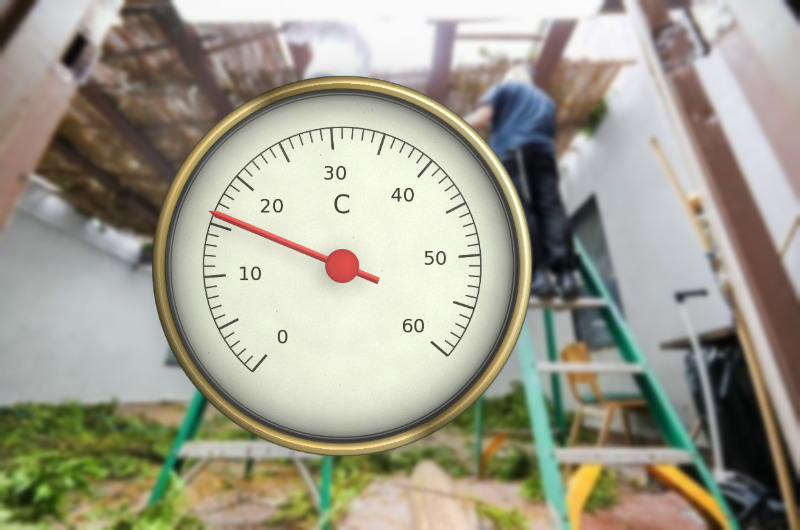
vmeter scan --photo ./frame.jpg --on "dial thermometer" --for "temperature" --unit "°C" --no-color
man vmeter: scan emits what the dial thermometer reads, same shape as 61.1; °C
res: 16; °C
